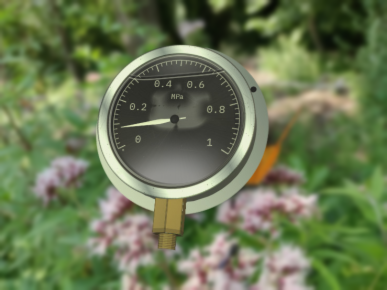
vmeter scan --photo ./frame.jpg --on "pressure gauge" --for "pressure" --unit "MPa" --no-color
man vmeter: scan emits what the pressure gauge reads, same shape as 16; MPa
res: 0.08; MPa
